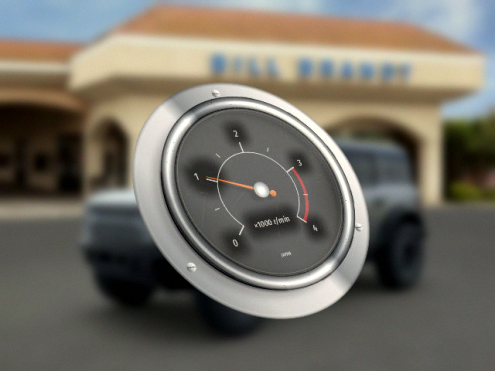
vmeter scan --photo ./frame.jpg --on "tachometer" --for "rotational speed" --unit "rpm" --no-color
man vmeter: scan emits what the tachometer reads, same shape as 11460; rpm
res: 1000; rpm
